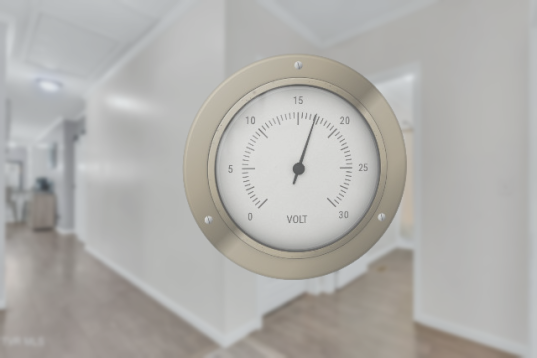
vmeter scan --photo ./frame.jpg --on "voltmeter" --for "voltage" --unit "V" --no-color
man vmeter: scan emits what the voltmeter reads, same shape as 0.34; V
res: 17; V
